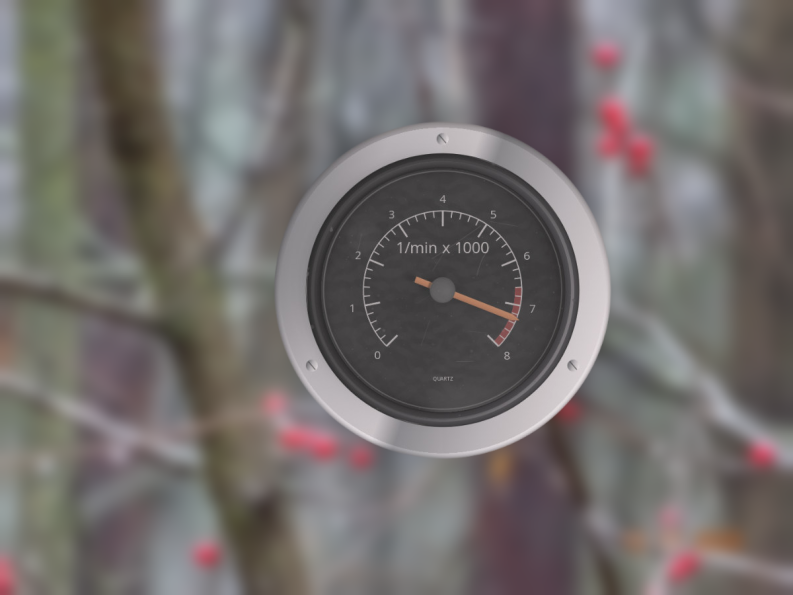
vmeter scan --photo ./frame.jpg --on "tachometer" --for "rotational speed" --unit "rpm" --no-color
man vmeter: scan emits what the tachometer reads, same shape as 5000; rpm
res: 7300; rpm
